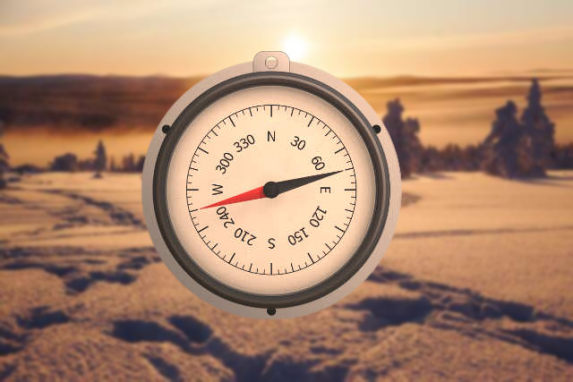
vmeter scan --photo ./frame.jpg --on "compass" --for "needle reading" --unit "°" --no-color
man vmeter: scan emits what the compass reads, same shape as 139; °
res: 255; °
